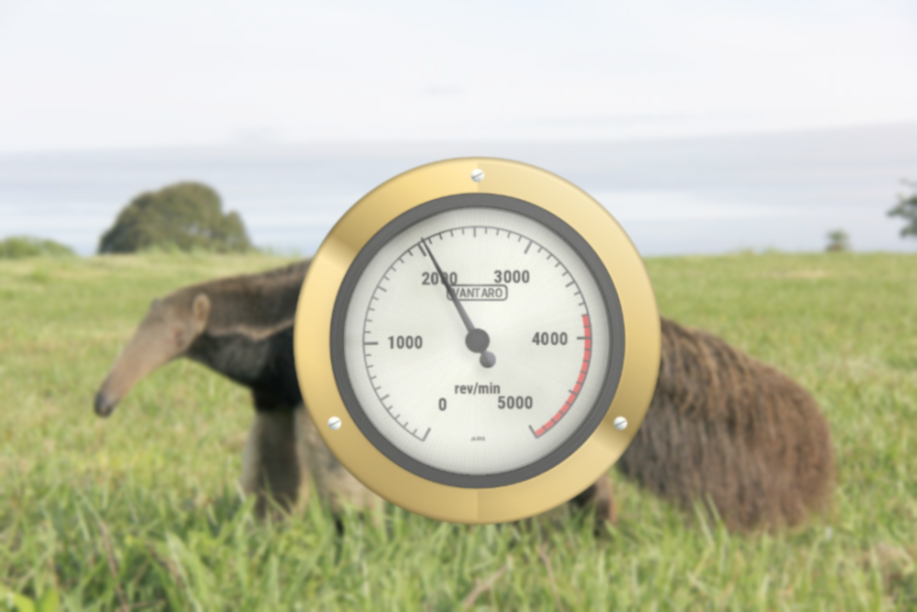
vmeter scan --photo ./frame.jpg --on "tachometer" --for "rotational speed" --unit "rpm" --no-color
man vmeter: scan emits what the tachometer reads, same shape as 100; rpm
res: 2050; rpm
